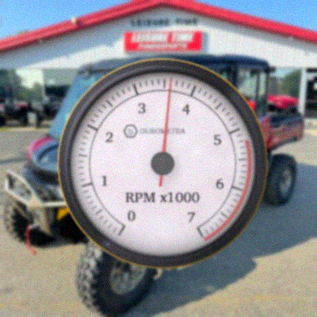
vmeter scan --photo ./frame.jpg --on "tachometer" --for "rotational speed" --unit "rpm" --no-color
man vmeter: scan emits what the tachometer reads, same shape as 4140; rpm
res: 3600; rpm
